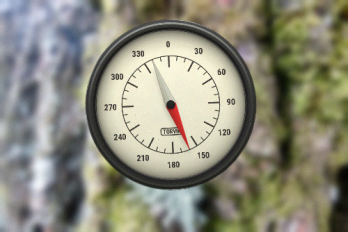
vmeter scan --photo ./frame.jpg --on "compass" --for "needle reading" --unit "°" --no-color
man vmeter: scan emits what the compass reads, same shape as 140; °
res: 160; °
